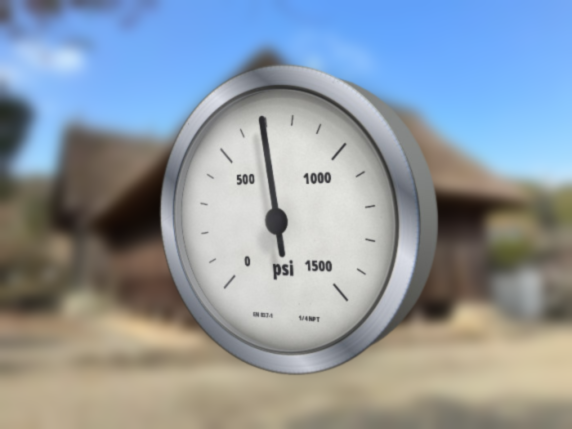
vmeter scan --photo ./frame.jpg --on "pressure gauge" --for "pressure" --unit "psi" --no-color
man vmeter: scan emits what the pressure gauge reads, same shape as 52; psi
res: 700; psi
